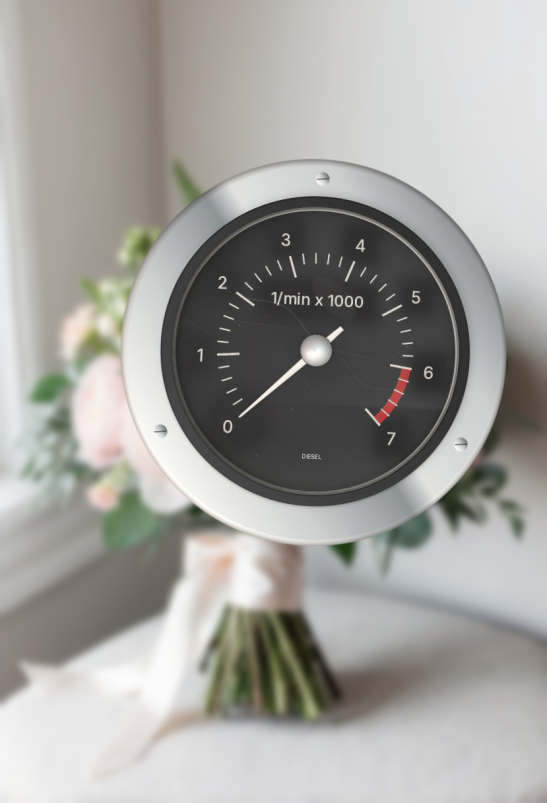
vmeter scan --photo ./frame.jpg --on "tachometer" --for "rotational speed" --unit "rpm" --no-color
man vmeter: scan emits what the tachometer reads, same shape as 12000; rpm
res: 0; rpm
